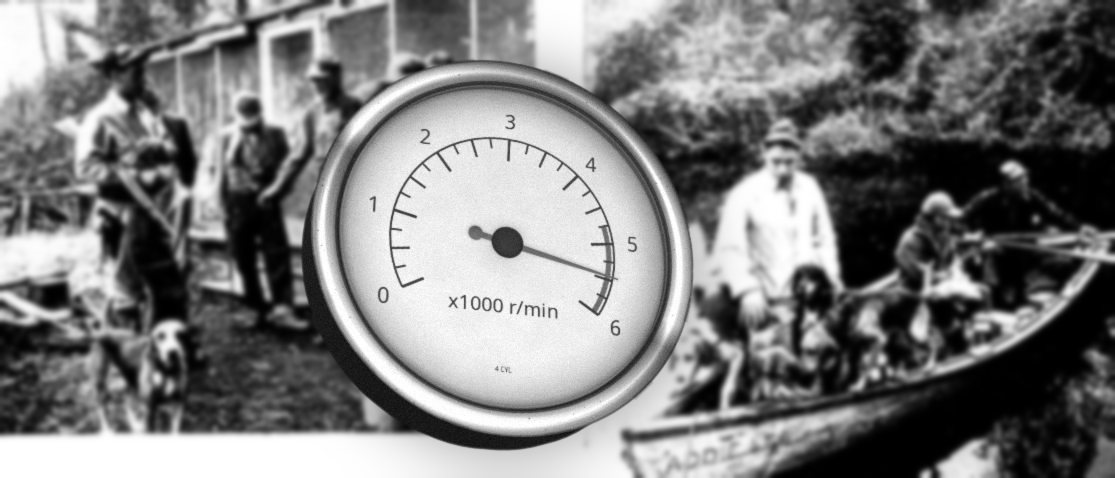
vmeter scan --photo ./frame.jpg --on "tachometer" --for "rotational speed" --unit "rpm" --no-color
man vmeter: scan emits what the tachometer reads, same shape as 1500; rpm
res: 5500; rpm
